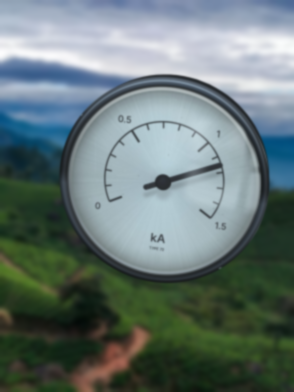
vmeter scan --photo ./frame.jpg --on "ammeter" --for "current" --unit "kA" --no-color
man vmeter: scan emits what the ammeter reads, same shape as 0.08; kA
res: 1.15; kA
